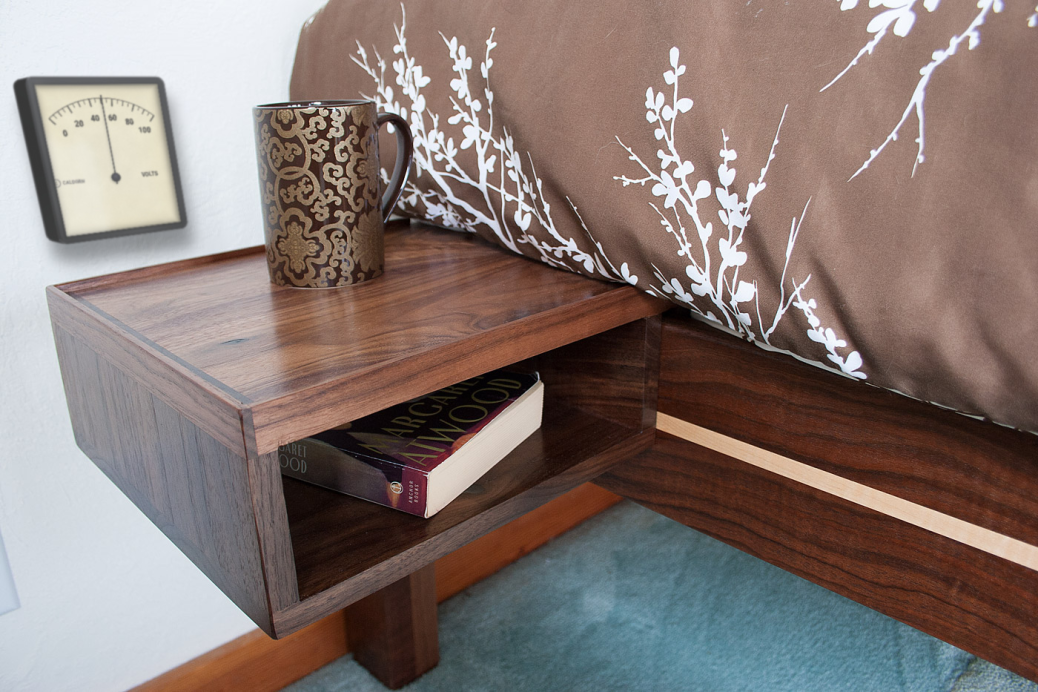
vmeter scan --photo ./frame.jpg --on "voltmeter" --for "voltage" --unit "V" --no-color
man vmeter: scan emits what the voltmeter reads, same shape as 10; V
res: 50; V
